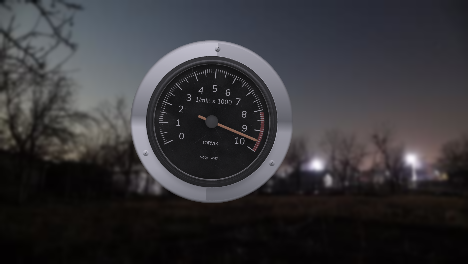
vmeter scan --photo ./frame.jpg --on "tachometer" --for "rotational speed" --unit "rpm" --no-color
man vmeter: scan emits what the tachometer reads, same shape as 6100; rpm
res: 9500; rpm
